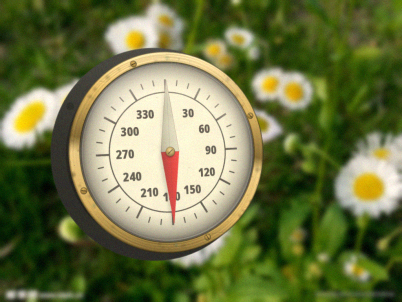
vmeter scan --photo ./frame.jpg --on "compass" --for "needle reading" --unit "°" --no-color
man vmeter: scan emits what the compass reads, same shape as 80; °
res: 180; °
